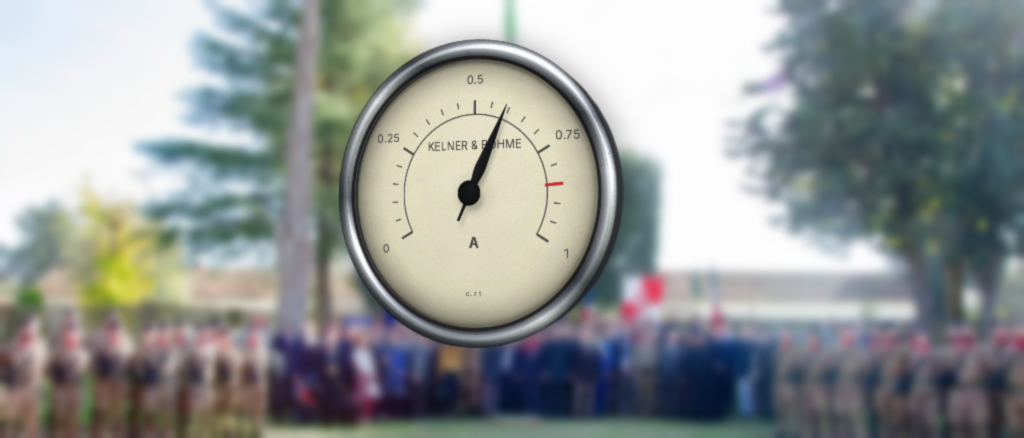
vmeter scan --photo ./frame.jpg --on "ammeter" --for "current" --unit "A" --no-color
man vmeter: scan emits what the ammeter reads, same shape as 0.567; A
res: 0.6; A
